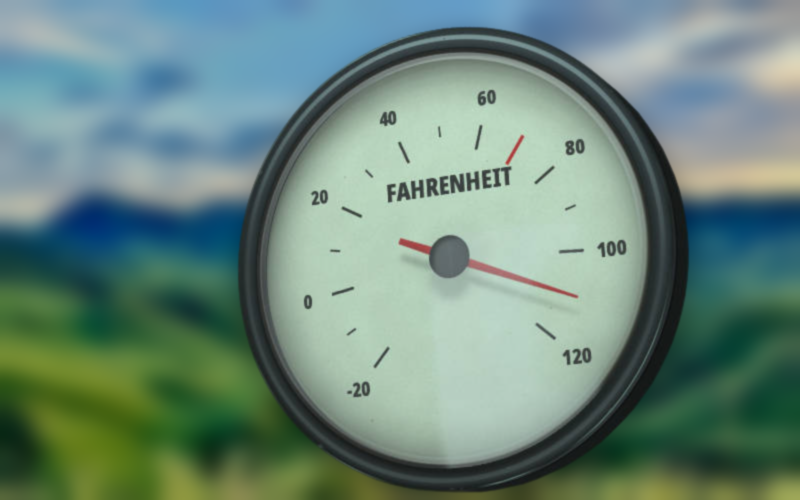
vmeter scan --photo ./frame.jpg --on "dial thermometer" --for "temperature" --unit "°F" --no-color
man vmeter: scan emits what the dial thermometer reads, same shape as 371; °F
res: 110; °F
